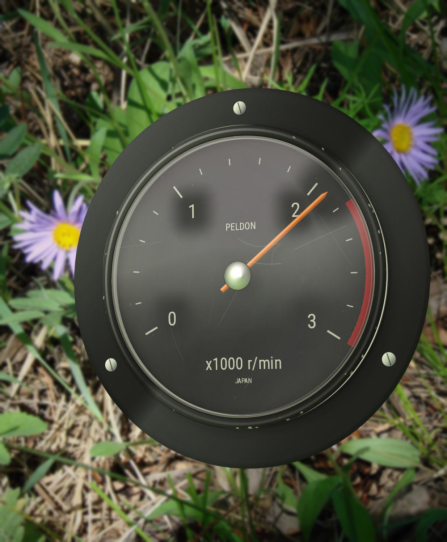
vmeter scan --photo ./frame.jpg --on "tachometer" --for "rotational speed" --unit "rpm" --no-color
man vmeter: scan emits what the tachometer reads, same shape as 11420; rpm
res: 2100; rpm
